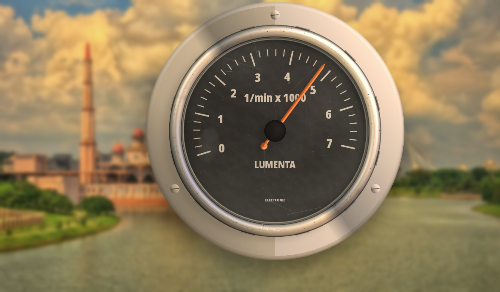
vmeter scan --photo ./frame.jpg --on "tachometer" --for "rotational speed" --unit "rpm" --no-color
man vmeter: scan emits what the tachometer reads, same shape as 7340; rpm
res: 4800; rpm
